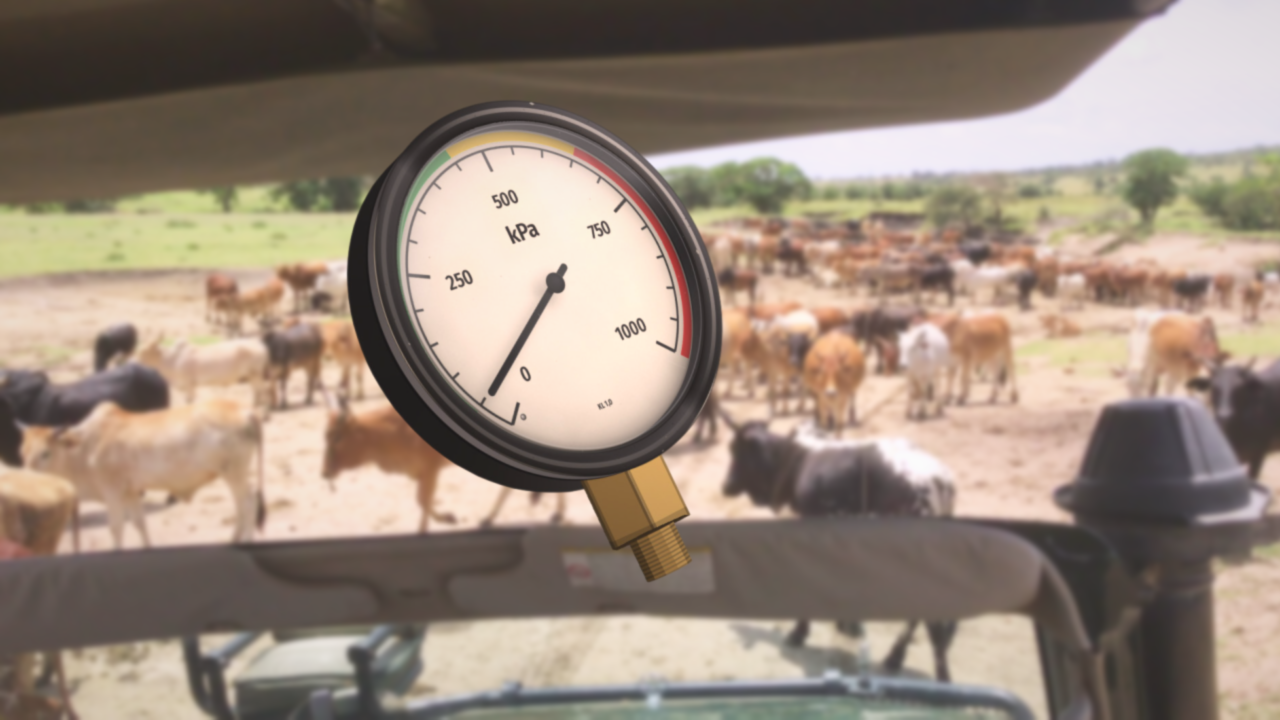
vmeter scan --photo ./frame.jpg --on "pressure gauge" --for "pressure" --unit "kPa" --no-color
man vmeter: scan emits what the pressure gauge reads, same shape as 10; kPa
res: 50; kPa
